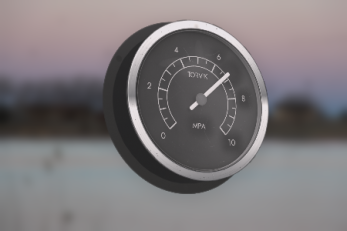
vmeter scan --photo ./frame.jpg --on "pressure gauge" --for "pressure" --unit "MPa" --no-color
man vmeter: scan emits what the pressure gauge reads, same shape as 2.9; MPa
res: 6.75; MPa
